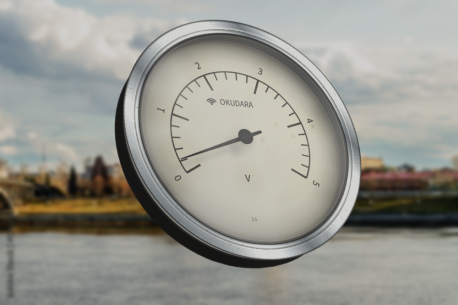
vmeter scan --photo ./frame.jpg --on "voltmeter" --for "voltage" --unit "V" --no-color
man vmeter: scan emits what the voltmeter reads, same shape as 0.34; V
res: 0.2; V
